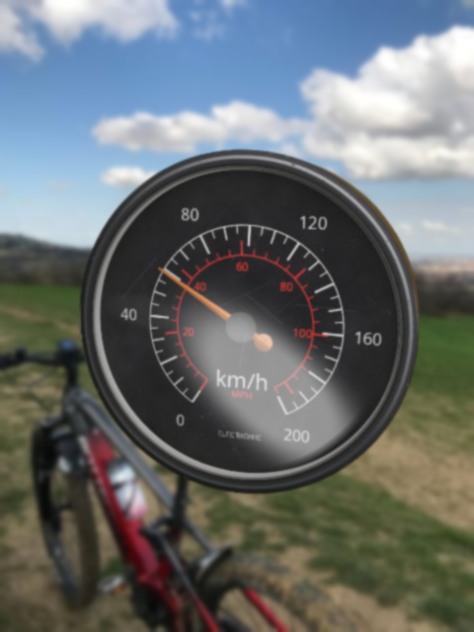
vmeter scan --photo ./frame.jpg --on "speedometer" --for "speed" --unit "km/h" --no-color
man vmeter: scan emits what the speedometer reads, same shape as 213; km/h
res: 60; km/h
